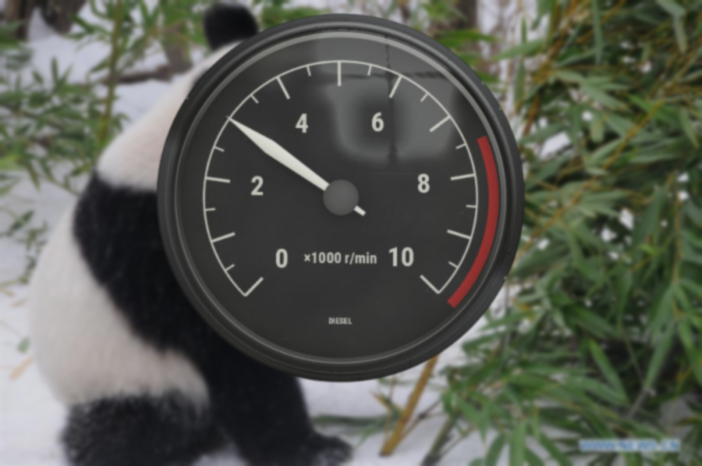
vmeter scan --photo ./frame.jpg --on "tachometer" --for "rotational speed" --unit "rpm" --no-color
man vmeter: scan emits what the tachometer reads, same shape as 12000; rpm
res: 3000; rpm
